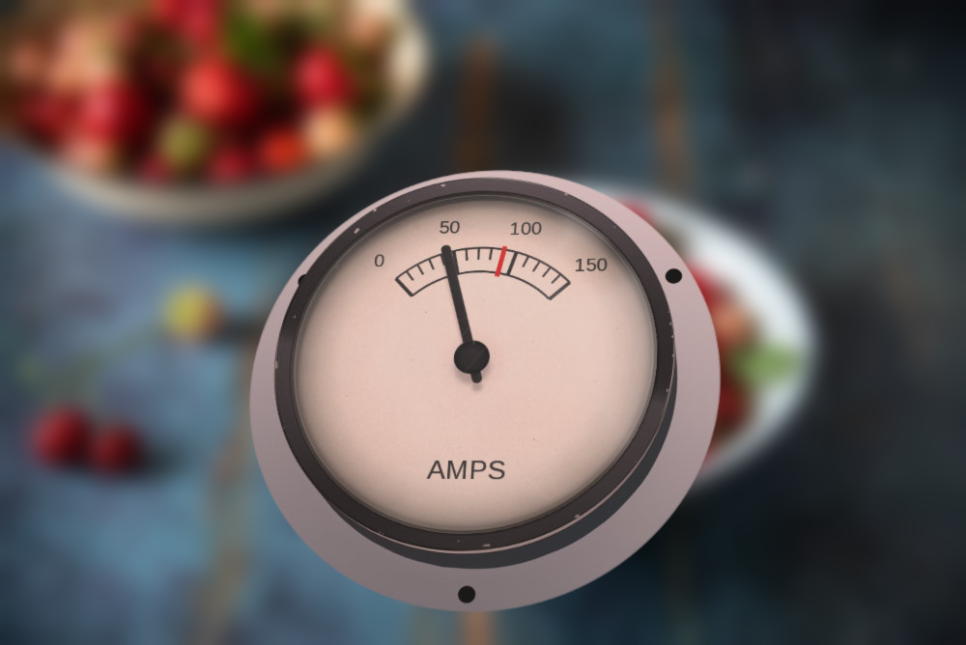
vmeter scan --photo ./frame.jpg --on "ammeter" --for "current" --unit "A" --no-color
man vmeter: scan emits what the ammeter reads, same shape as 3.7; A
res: 45; A
